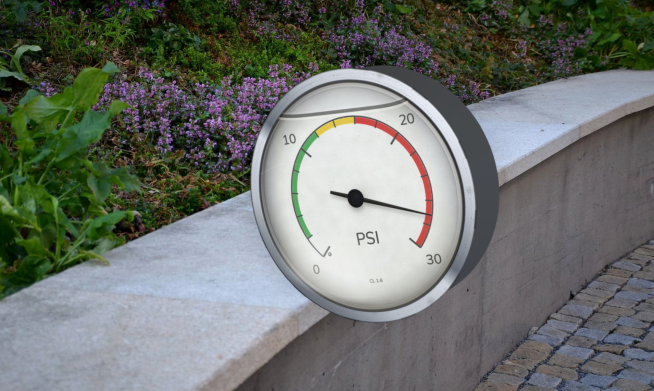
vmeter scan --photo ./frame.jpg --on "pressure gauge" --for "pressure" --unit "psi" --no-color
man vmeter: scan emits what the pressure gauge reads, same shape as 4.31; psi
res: 27; psi
